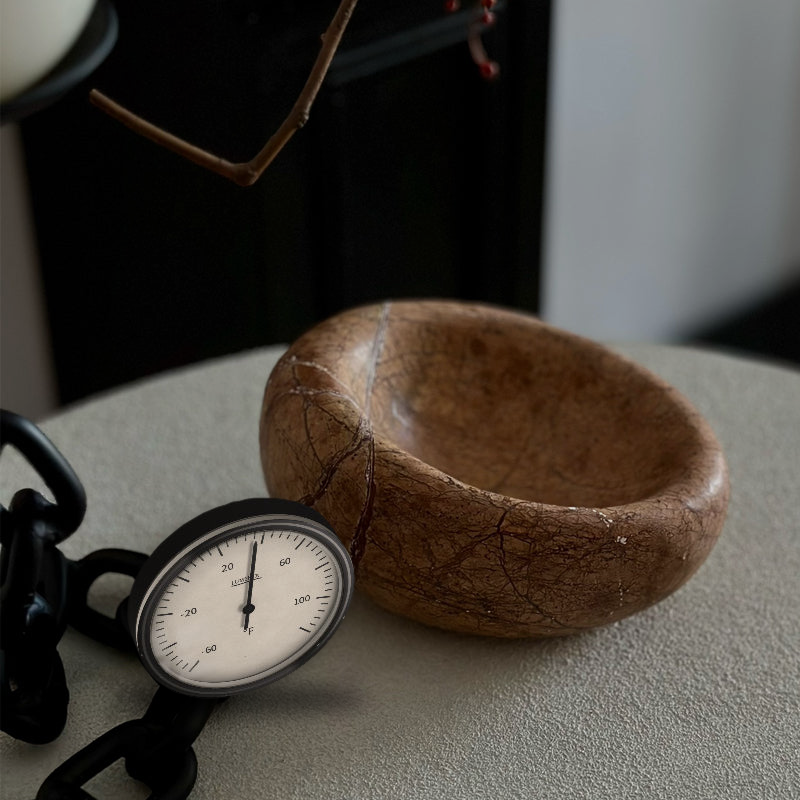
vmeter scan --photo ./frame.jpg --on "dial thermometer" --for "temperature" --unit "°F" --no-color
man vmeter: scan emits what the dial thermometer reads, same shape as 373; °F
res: 36; °F
